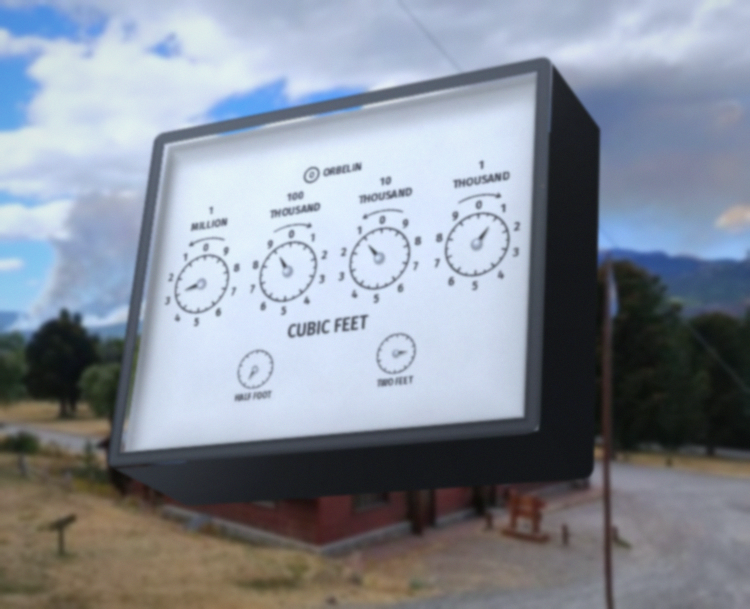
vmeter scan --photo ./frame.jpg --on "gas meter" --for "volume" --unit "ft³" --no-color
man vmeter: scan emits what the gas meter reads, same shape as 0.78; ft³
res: 291100; ft³
